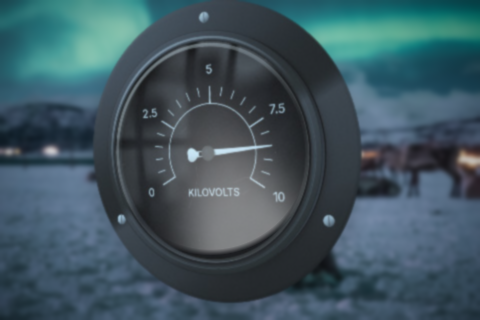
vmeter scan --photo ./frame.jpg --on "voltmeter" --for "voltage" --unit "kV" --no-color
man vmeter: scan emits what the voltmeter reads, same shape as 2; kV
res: 8.5; kV
